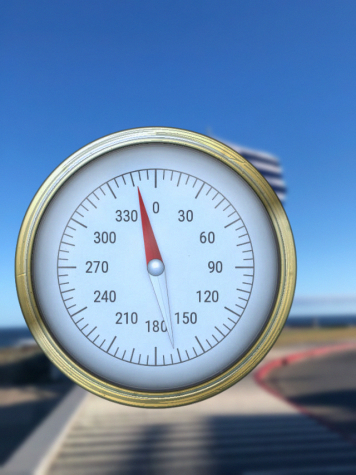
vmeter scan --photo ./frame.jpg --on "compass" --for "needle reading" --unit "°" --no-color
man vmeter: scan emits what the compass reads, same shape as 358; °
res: 347.5; °
